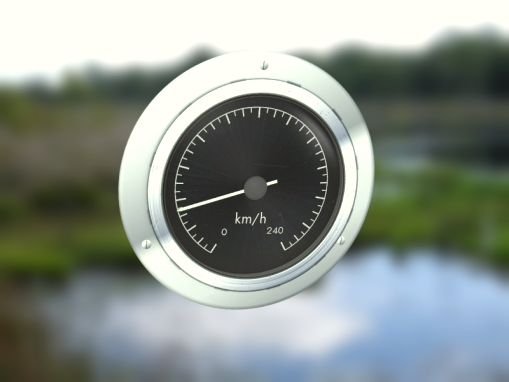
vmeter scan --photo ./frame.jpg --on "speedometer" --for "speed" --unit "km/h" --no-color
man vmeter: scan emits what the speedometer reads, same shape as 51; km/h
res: 35; km/h
